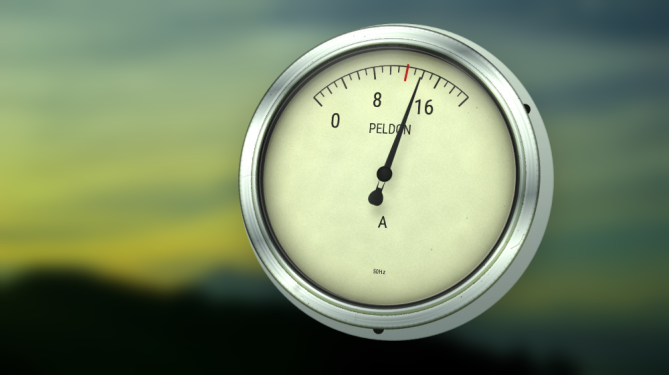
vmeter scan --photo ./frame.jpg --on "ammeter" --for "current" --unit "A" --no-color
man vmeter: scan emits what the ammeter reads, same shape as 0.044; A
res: 14; A
